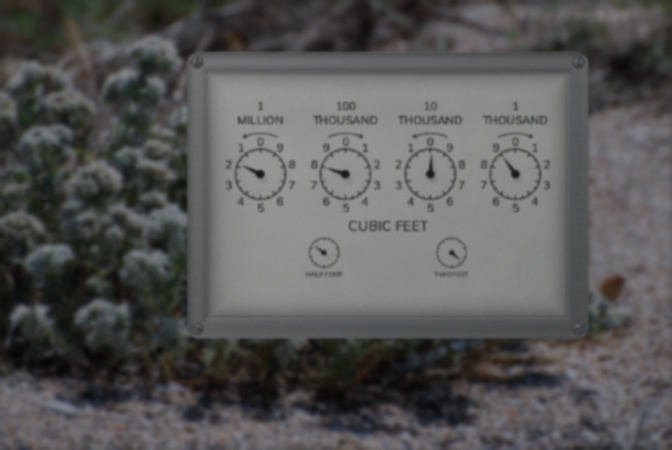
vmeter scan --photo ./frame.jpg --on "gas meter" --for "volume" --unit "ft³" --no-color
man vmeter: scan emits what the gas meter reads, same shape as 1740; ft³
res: 179900; ft³
